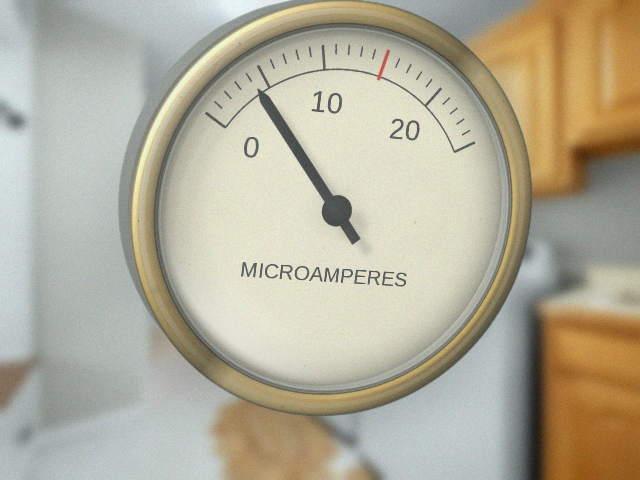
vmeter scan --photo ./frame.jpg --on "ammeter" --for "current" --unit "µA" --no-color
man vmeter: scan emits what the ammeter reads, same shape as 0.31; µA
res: 4; µA
